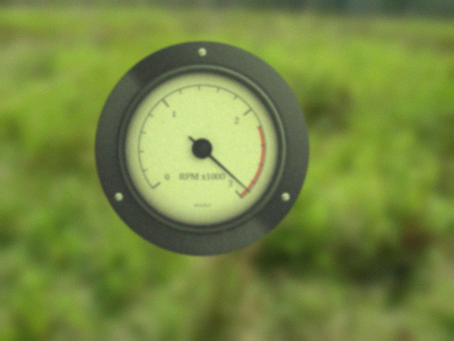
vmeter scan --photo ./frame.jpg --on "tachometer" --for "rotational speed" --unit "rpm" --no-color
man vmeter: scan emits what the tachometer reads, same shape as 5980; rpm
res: 2900; rpm
